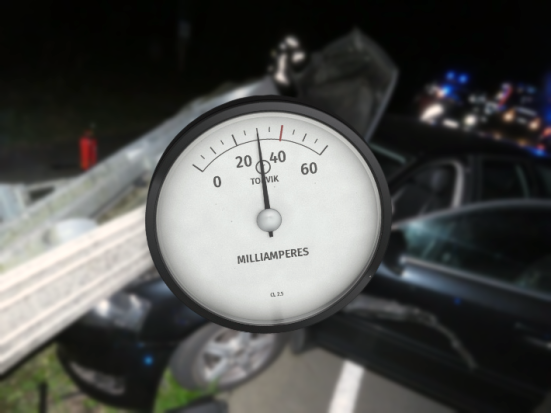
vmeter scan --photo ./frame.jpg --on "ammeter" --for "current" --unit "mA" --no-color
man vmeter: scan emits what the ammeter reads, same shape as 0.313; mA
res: 30; mA
